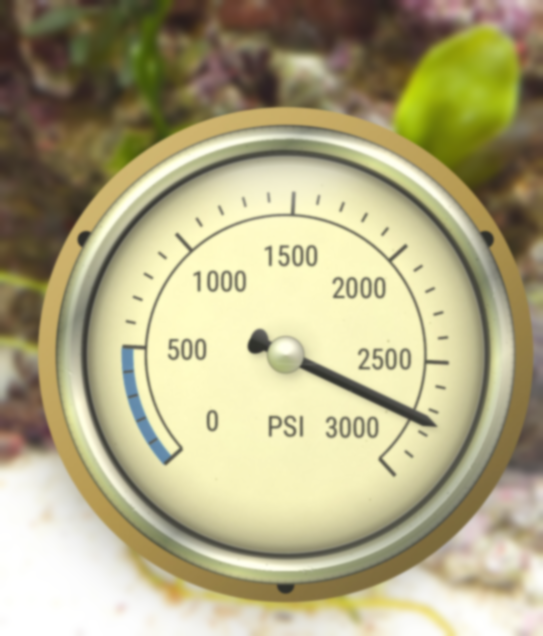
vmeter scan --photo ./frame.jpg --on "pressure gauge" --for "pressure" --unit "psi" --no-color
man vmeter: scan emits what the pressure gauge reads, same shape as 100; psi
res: 2750; psi
